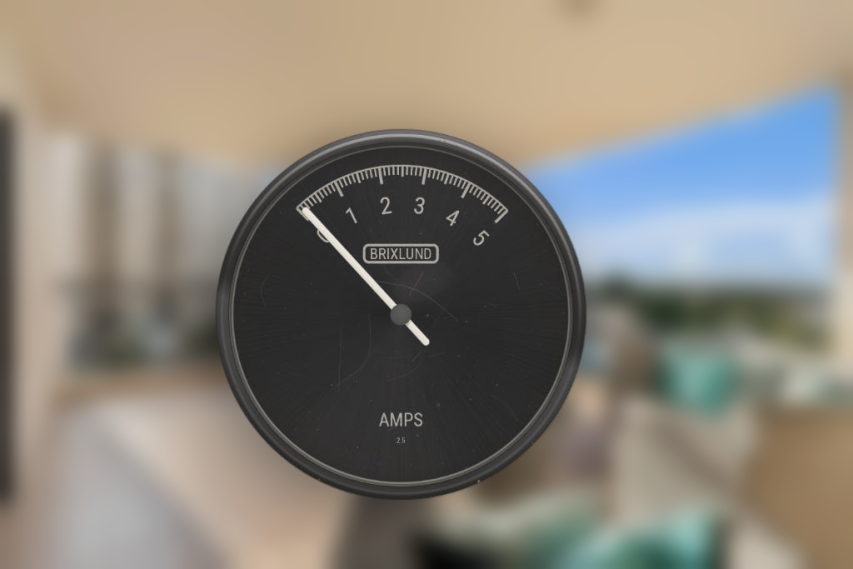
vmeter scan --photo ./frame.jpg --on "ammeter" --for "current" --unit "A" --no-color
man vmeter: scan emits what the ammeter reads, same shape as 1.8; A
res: 0.1; A
